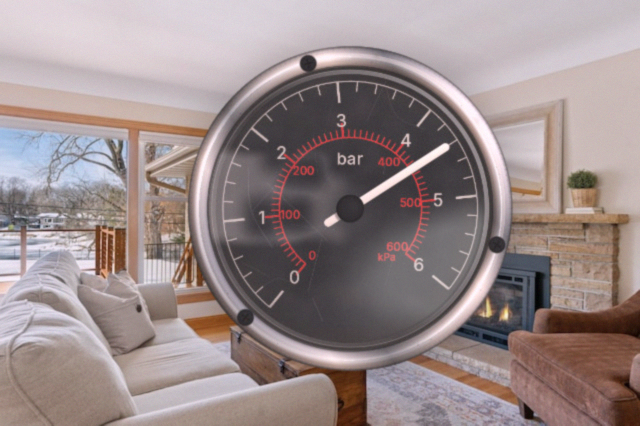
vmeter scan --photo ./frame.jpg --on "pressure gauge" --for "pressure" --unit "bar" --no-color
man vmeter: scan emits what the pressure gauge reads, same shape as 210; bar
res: 4.4; bar
